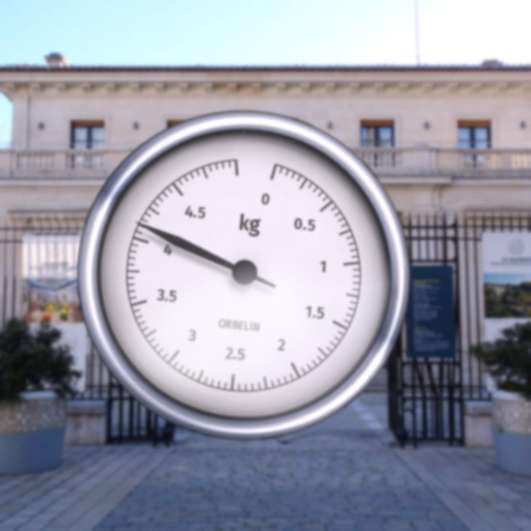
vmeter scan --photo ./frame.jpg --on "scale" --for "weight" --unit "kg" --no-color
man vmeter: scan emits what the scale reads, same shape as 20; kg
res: 4.1; kg
